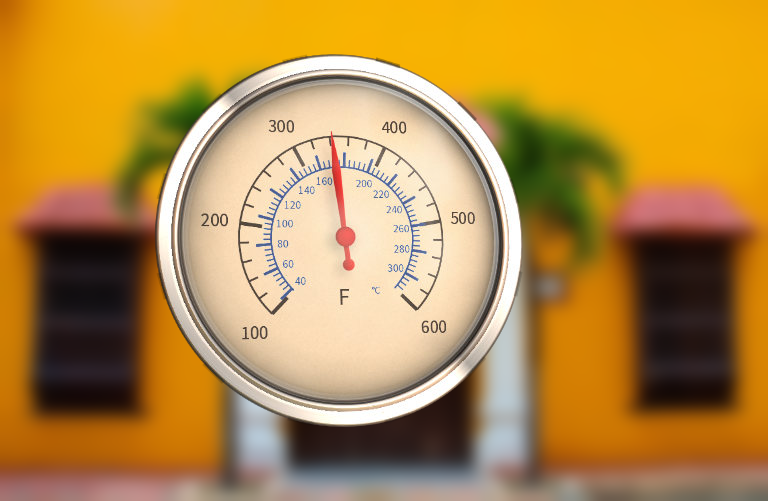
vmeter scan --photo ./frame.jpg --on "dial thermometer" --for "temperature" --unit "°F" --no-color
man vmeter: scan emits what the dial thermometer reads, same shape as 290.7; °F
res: 340; °F
